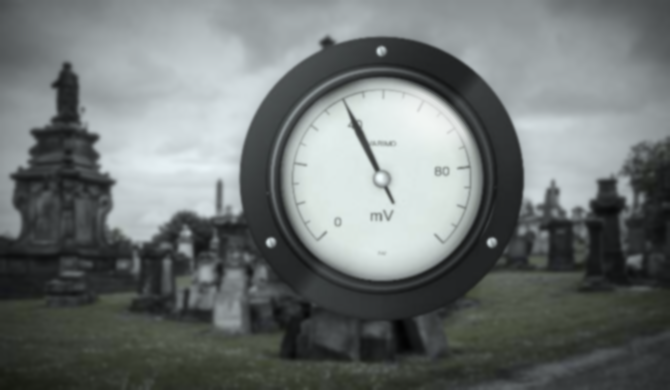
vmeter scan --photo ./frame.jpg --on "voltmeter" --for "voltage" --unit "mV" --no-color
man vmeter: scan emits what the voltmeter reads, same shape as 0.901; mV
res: 40; mV
